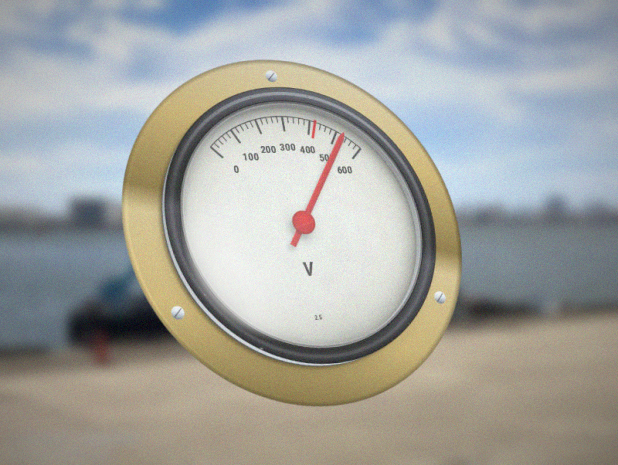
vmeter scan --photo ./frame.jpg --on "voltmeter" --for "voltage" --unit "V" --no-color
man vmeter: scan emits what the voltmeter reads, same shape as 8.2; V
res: 520; V
